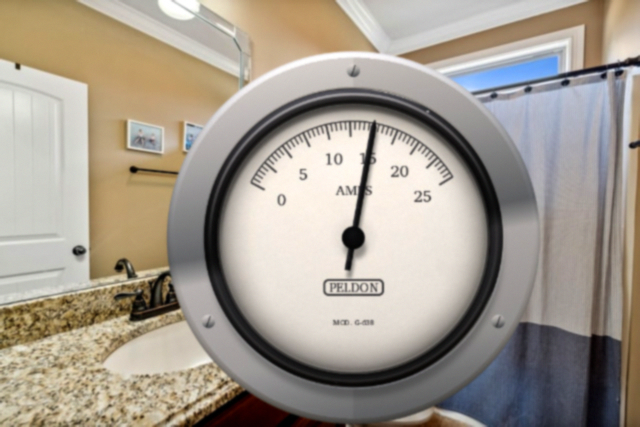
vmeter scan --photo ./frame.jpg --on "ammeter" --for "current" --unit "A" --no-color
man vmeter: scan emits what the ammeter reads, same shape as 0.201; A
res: 15; A
